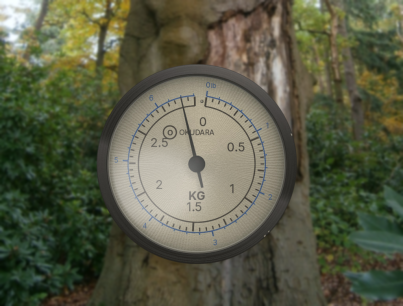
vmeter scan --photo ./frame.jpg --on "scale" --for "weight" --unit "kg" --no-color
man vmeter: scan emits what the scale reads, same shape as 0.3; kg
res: 2.9; kg
